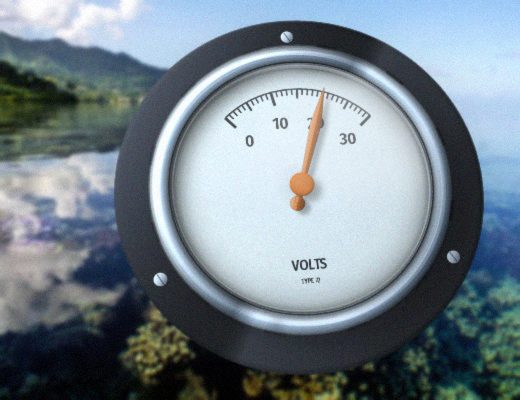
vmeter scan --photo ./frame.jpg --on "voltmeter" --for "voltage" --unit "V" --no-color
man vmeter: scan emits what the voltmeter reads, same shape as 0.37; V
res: 20; V
